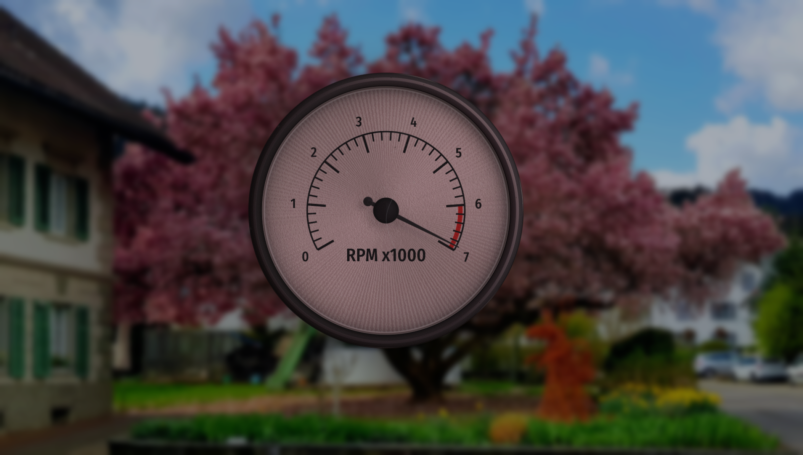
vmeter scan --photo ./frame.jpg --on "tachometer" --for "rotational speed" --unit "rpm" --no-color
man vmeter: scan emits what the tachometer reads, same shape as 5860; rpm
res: 6900; rpm
